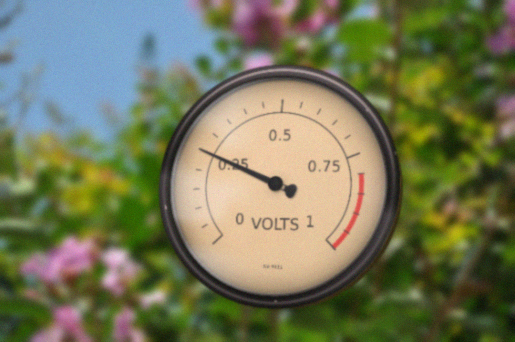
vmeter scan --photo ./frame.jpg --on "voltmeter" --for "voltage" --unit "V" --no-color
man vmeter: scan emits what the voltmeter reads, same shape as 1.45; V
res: 0.25; V
